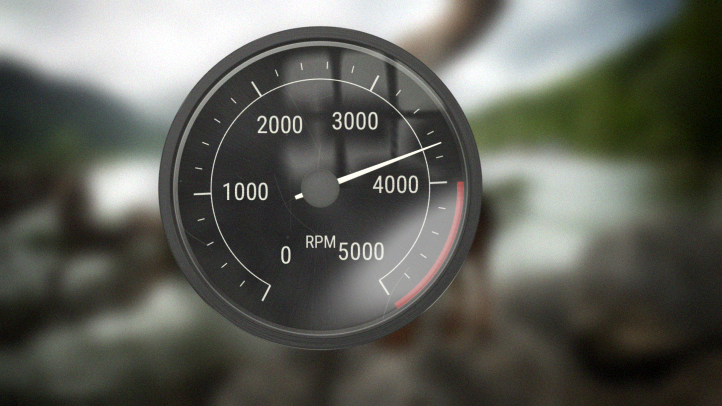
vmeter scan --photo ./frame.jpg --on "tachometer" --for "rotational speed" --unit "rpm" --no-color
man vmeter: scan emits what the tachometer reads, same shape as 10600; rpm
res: 3700; rpm
